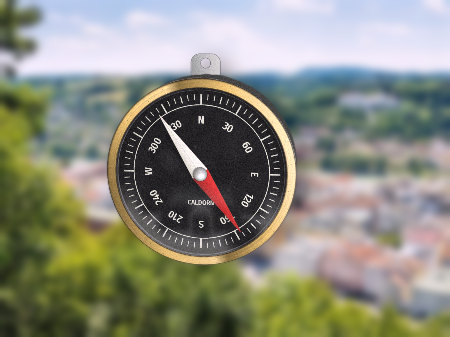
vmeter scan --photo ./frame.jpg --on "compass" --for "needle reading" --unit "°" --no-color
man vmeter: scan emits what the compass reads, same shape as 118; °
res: 145; °
